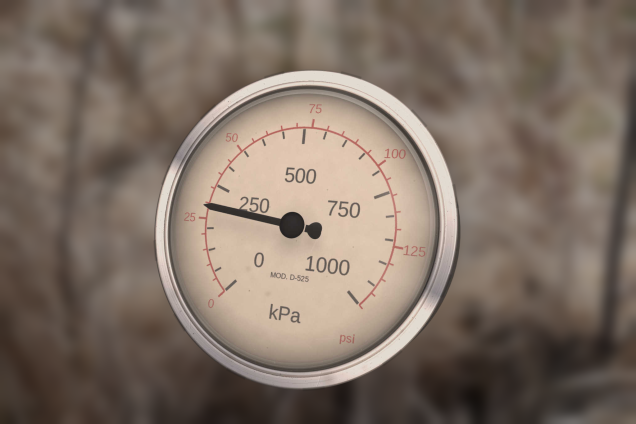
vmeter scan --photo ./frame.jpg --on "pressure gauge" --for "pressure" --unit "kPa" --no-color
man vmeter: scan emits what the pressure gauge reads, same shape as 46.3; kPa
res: 200; kPa
